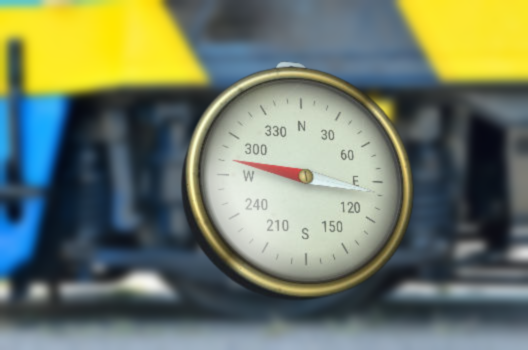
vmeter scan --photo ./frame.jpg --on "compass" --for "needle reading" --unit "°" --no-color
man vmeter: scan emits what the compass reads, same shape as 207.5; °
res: 280; °
